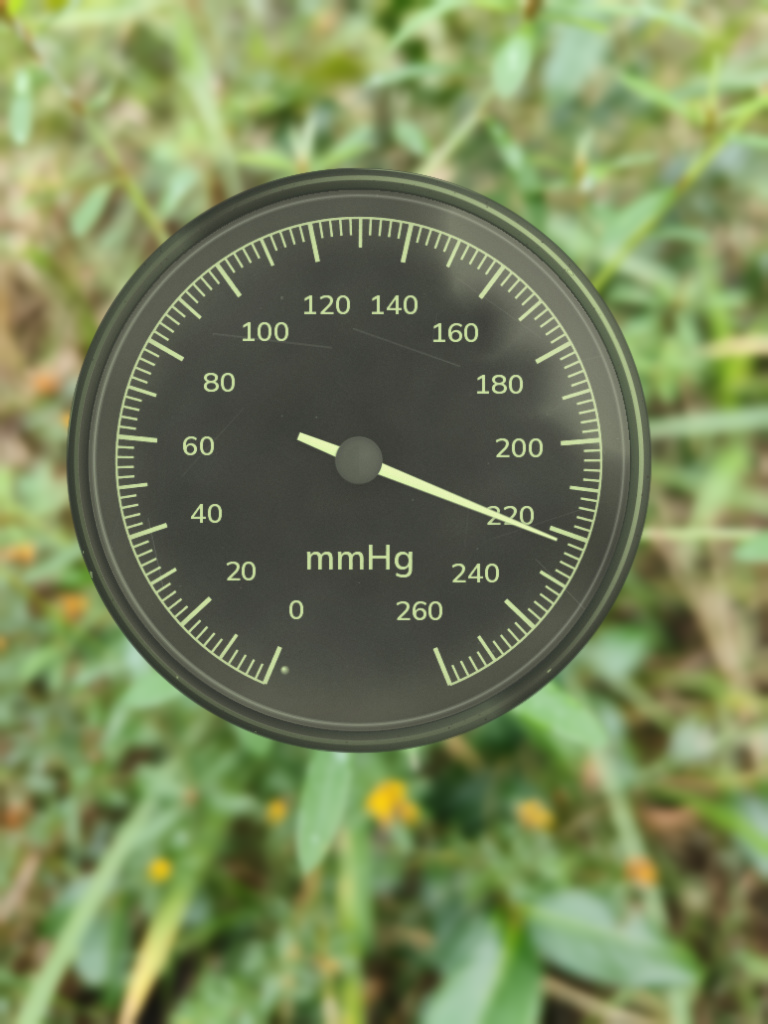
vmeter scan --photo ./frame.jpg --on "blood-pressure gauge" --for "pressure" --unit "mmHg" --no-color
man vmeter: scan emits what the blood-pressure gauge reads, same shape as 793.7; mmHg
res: 222; mmHg
